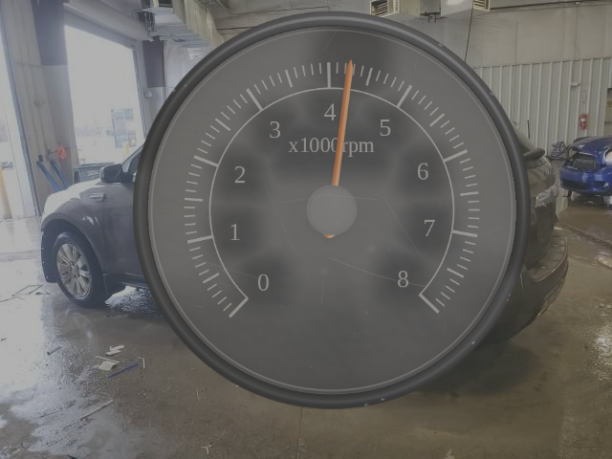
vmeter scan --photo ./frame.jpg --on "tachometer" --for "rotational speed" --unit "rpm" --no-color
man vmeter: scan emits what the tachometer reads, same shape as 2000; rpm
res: 4250; rpm
